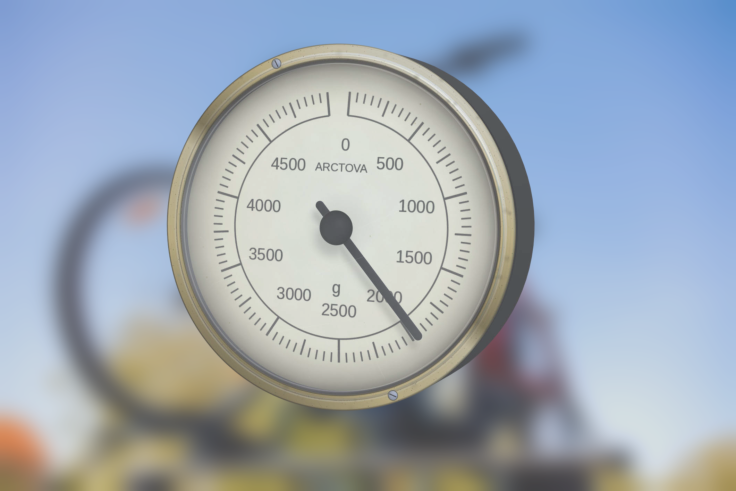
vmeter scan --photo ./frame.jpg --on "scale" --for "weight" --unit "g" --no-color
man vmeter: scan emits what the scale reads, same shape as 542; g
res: 1950; g
